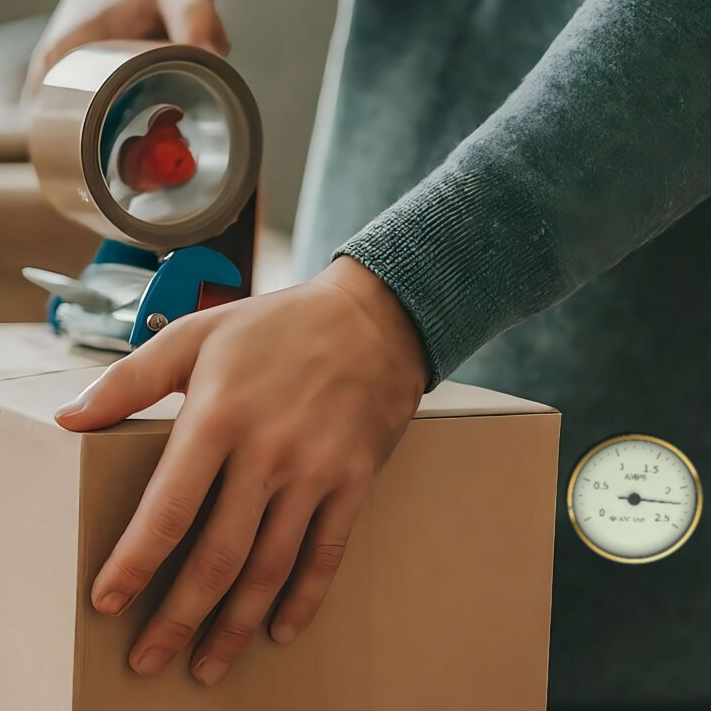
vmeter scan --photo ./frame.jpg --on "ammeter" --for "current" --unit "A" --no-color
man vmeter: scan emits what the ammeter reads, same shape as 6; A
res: 2.2; A
